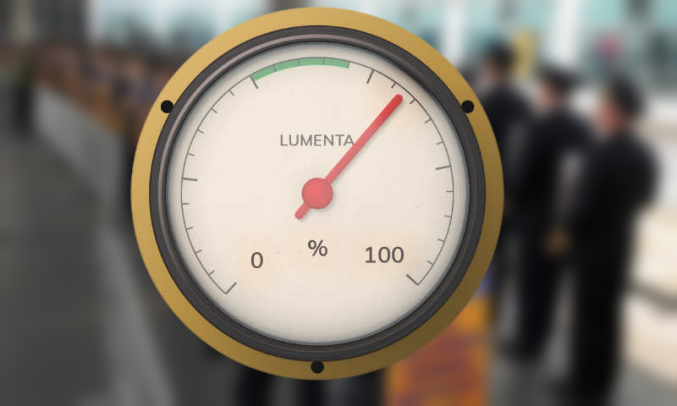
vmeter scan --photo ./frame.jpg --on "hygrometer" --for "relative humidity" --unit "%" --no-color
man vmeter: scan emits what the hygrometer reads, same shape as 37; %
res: 66; %
